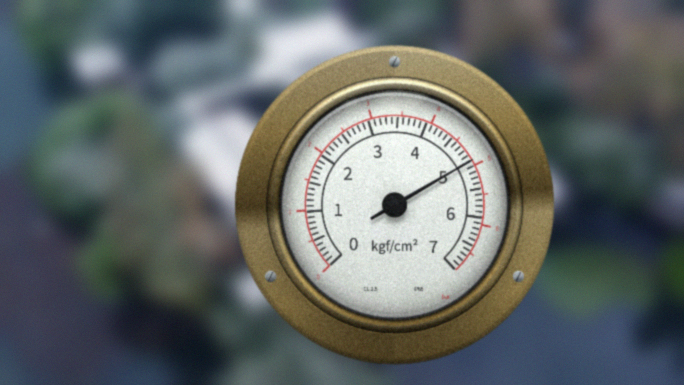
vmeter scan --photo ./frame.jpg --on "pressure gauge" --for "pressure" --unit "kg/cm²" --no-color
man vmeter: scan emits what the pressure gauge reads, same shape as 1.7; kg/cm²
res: 5; kg/cm²
